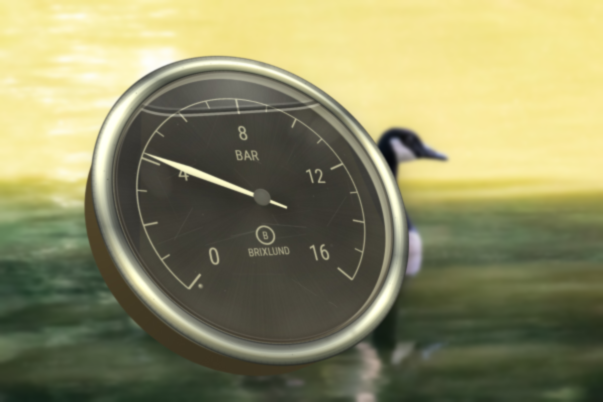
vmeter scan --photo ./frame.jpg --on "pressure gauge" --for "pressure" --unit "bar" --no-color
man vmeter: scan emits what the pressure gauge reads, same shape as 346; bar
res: 4; bar
